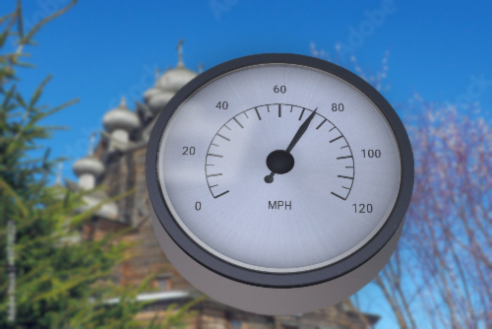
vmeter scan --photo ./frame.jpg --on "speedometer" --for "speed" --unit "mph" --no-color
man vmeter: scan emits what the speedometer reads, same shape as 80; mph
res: 75; mph
